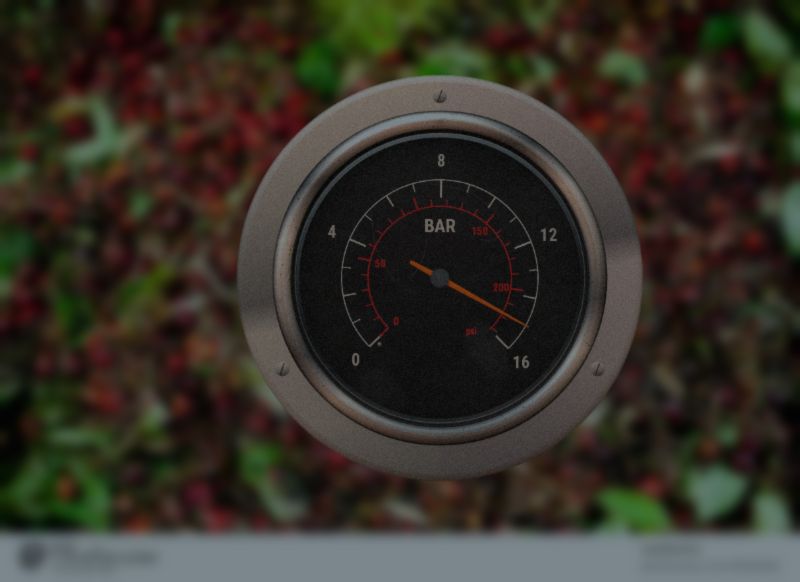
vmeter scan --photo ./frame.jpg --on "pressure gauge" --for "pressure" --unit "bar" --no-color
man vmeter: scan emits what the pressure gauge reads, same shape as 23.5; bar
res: 15; bar
